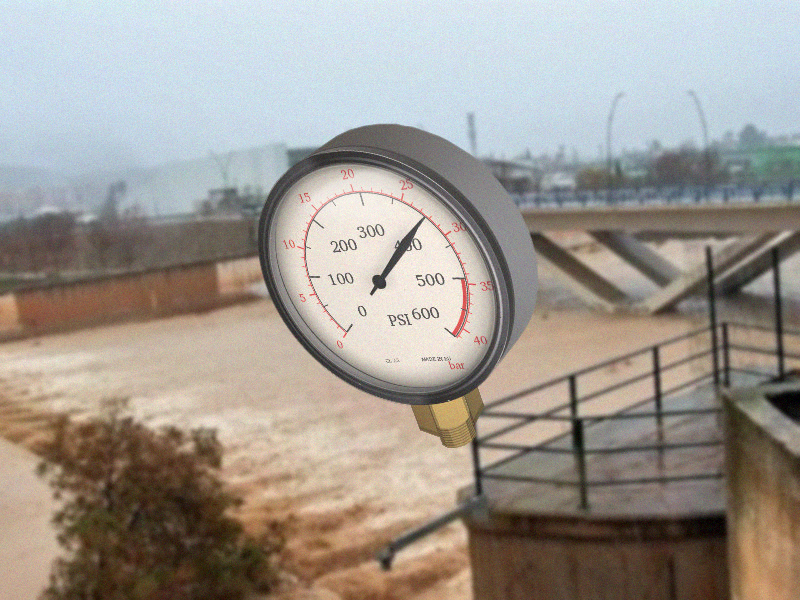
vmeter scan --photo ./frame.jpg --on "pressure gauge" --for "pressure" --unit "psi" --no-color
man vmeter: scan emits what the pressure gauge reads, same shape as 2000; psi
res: 400; psi
